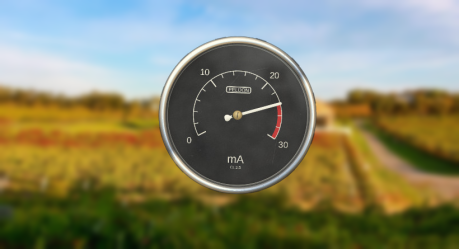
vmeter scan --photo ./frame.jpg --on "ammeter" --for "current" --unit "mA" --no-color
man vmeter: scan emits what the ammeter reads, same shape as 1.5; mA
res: 24; mA
